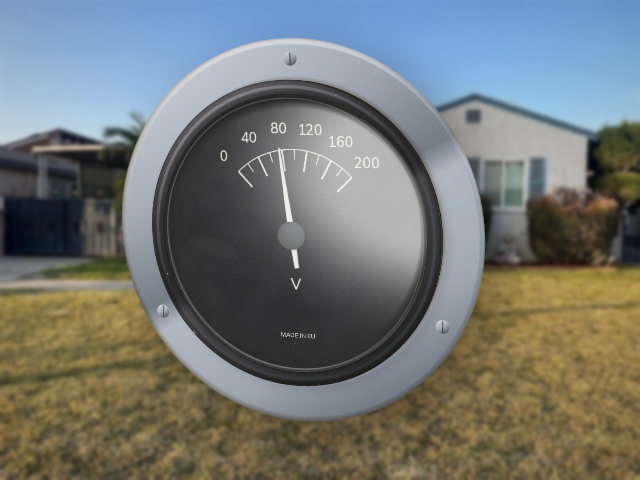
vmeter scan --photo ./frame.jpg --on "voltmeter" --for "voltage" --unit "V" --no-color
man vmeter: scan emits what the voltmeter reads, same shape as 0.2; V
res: 80; V
